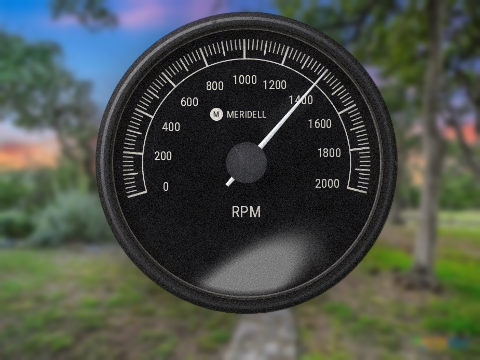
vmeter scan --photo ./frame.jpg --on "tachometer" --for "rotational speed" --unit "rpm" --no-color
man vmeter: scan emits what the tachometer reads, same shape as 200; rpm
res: 1400; rpm
